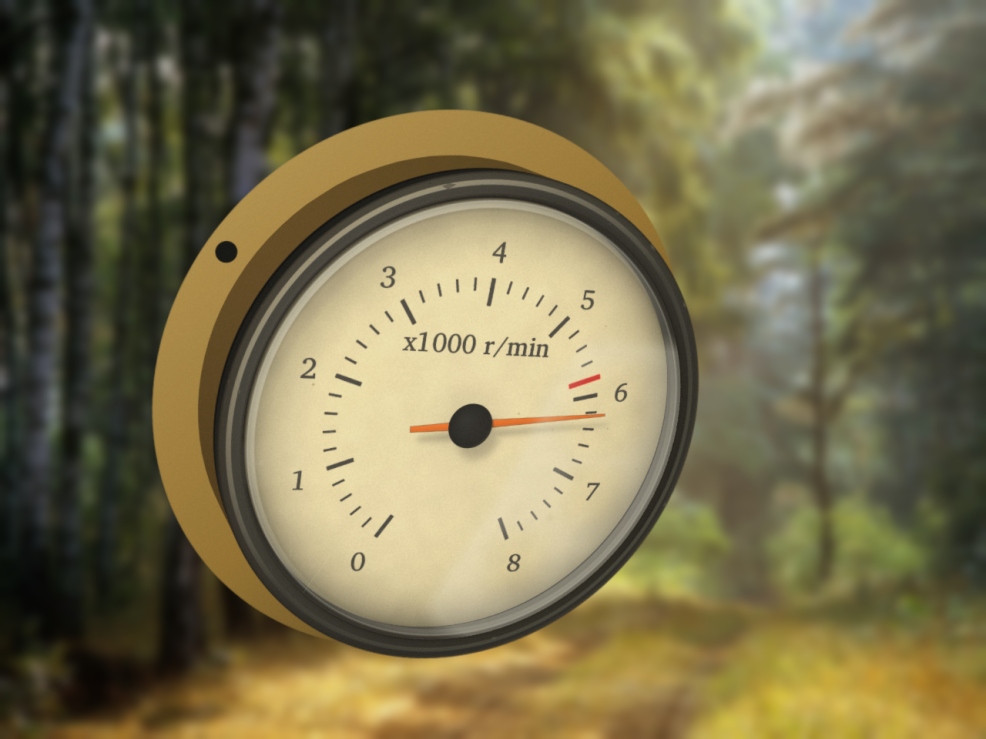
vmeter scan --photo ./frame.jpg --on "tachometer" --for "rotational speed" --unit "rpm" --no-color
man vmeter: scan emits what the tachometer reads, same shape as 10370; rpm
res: 6200; rpm
